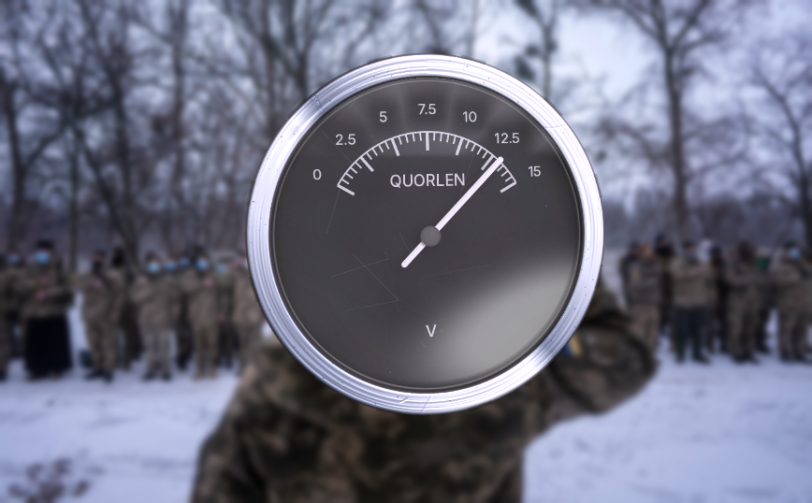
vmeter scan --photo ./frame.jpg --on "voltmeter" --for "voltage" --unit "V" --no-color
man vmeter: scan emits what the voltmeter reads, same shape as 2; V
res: 13; V
